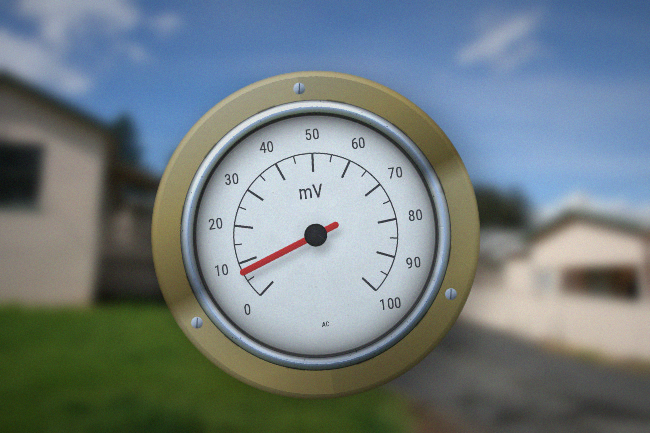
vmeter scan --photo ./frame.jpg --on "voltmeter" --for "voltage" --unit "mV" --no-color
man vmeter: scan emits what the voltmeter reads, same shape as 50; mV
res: 7.5; mV
